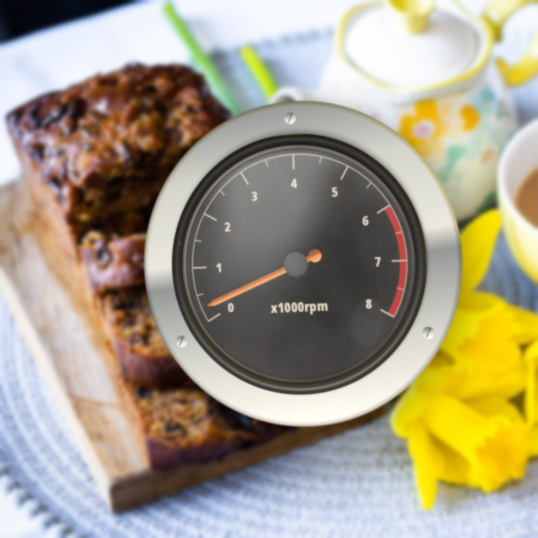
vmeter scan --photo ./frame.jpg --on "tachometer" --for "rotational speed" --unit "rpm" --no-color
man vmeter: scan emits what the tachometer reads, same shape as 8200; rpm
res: 250; rpm
